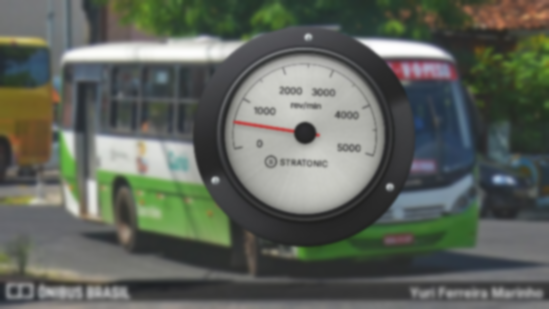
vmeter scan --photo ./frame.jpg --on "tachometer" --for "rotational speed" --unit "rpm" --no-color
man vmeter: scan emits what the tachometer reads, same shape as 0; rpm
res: 500; rpm
